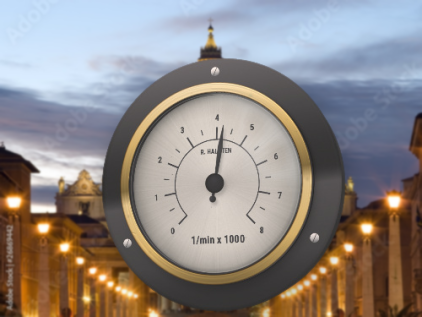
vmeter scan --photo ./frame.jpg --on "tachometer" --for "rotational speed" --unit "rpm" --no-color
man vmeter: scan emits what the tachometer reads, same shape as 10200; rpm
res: 4250; rpm
